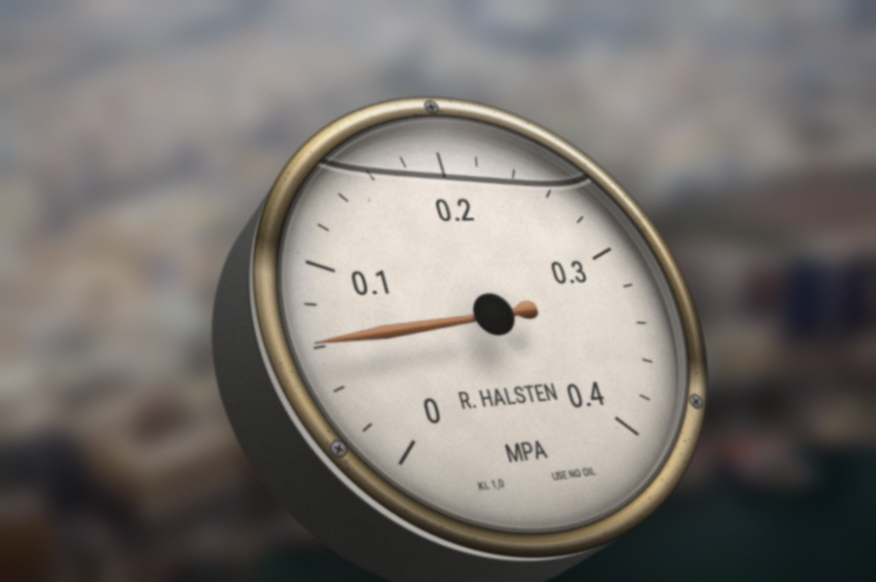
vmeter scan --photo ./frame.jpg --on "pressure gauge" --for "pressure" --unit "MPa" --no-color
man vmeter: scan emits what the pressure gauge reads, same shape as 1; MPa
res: 0.06; MPa
